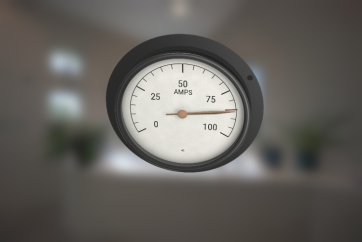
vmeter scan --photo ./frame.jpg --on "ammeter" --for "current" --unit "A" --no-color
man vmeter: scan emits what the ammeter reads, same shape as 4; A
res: 85; A
